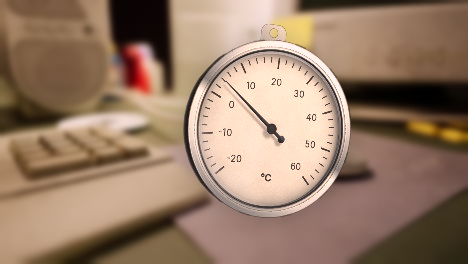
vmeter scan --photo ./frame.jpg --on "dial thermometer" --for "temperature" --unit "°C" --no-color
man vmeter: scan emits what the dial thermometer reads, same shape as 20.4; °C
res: 4; °C
